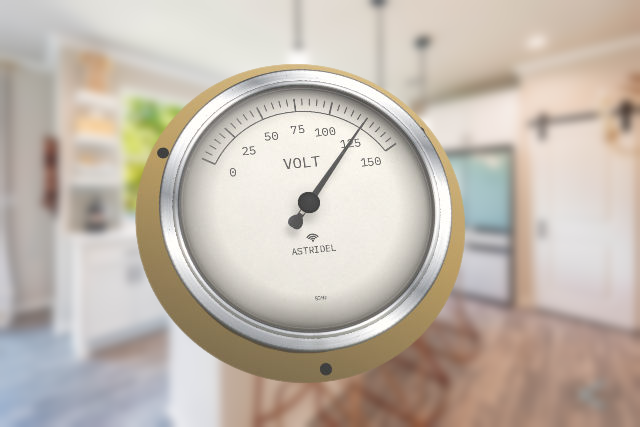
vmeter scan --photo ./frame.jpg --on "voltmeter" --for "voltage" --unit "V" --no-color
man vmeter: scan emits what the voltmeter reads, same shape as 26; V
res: 125; V
